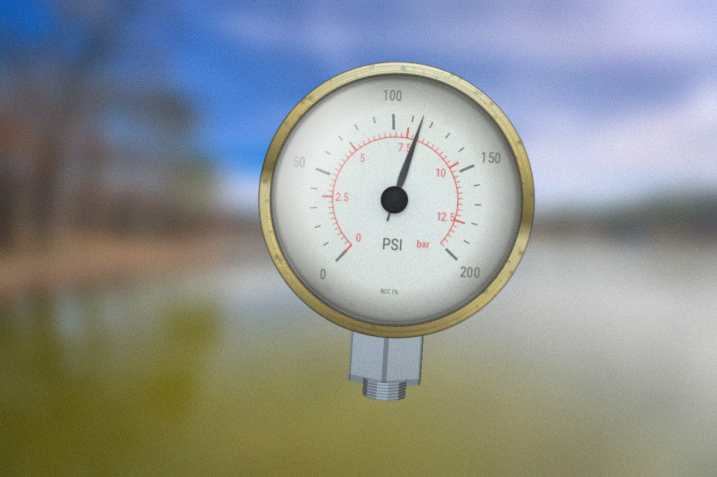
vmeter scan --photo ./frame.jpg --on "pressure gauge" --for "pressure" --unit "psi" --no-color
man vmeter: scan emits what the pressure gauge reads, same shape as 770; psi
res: 115; psi
